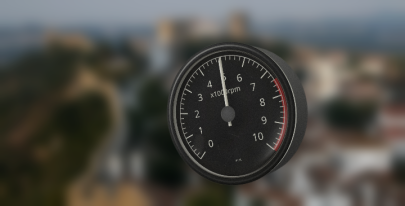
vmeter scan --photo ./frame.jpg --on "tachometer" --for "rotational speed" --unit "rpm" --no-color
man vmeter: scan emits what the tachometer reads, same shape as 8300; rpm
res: 5000; rpm
